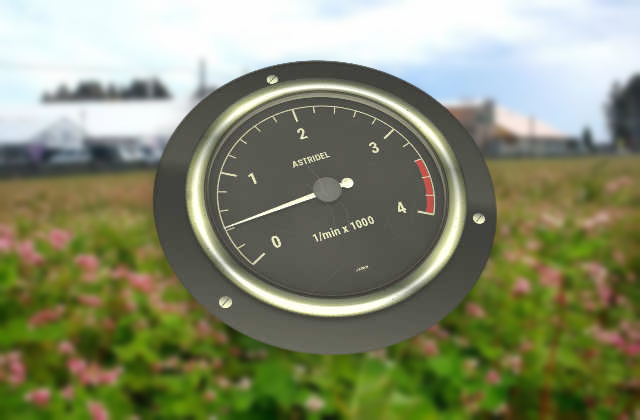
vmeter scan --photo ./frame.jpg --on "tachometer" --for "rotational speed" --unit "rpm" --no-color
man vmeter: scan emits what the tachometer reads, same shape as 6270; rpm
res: 400; rpm
